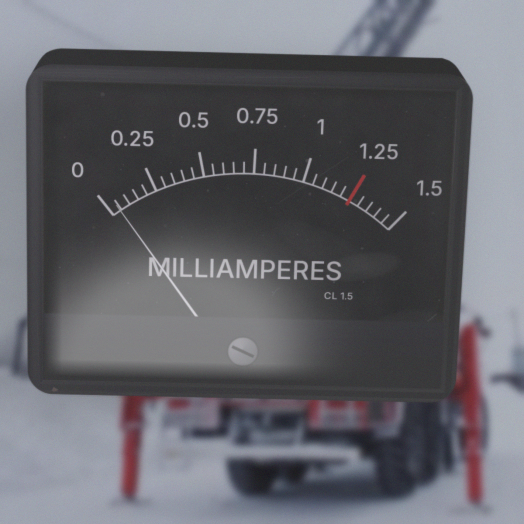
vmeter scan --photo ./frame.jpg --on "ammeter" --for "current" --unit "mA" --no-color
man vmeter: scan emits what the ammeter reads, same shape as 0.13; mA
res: 0.05; mA
